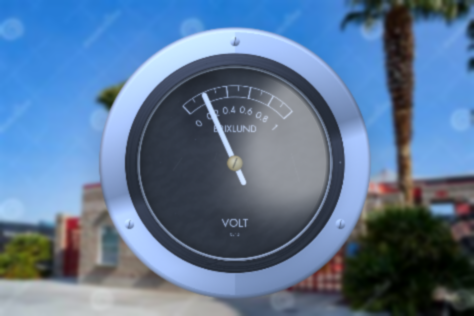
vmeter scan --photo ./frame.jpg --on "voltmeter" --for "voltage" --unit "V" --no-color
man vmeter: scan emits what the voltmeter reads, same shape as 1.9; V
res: 0.2; V
